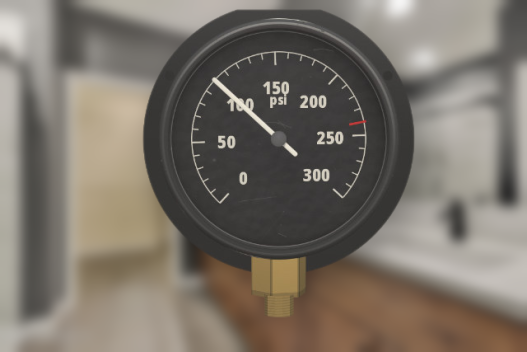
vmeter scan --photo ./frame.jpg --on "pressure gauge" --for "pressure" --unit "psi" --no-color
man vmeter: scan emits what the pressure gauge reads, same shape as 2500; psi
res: 100; psi
